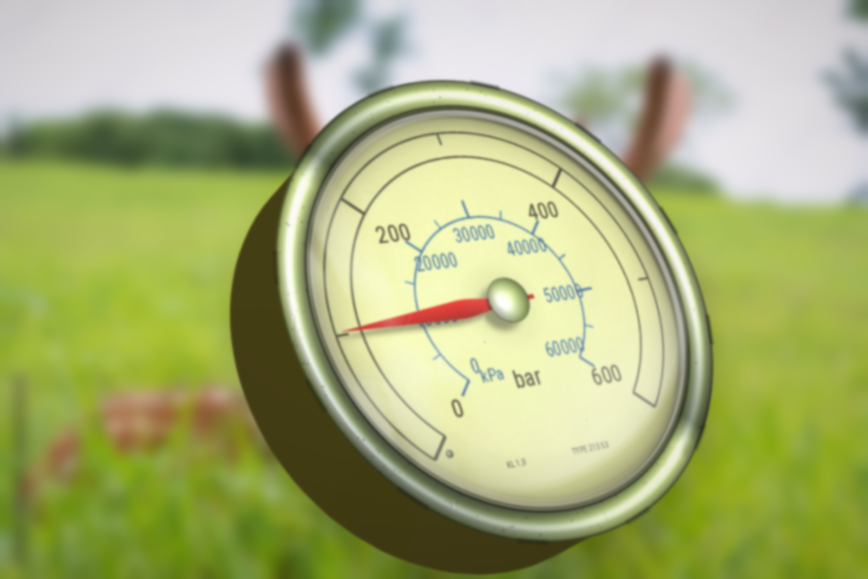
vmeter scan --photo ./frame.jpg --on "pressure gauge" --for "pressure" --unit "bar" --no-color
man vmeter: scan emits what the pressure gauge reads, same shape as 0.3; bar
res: 100; bar
